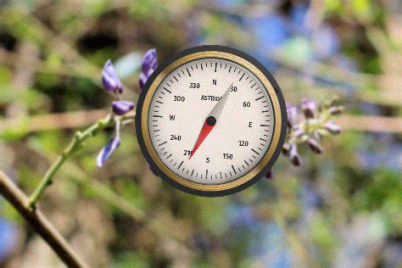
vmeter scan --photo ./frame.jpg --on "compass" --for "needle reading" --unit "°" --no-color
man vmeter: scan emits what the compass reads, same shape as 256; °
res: 205; °
